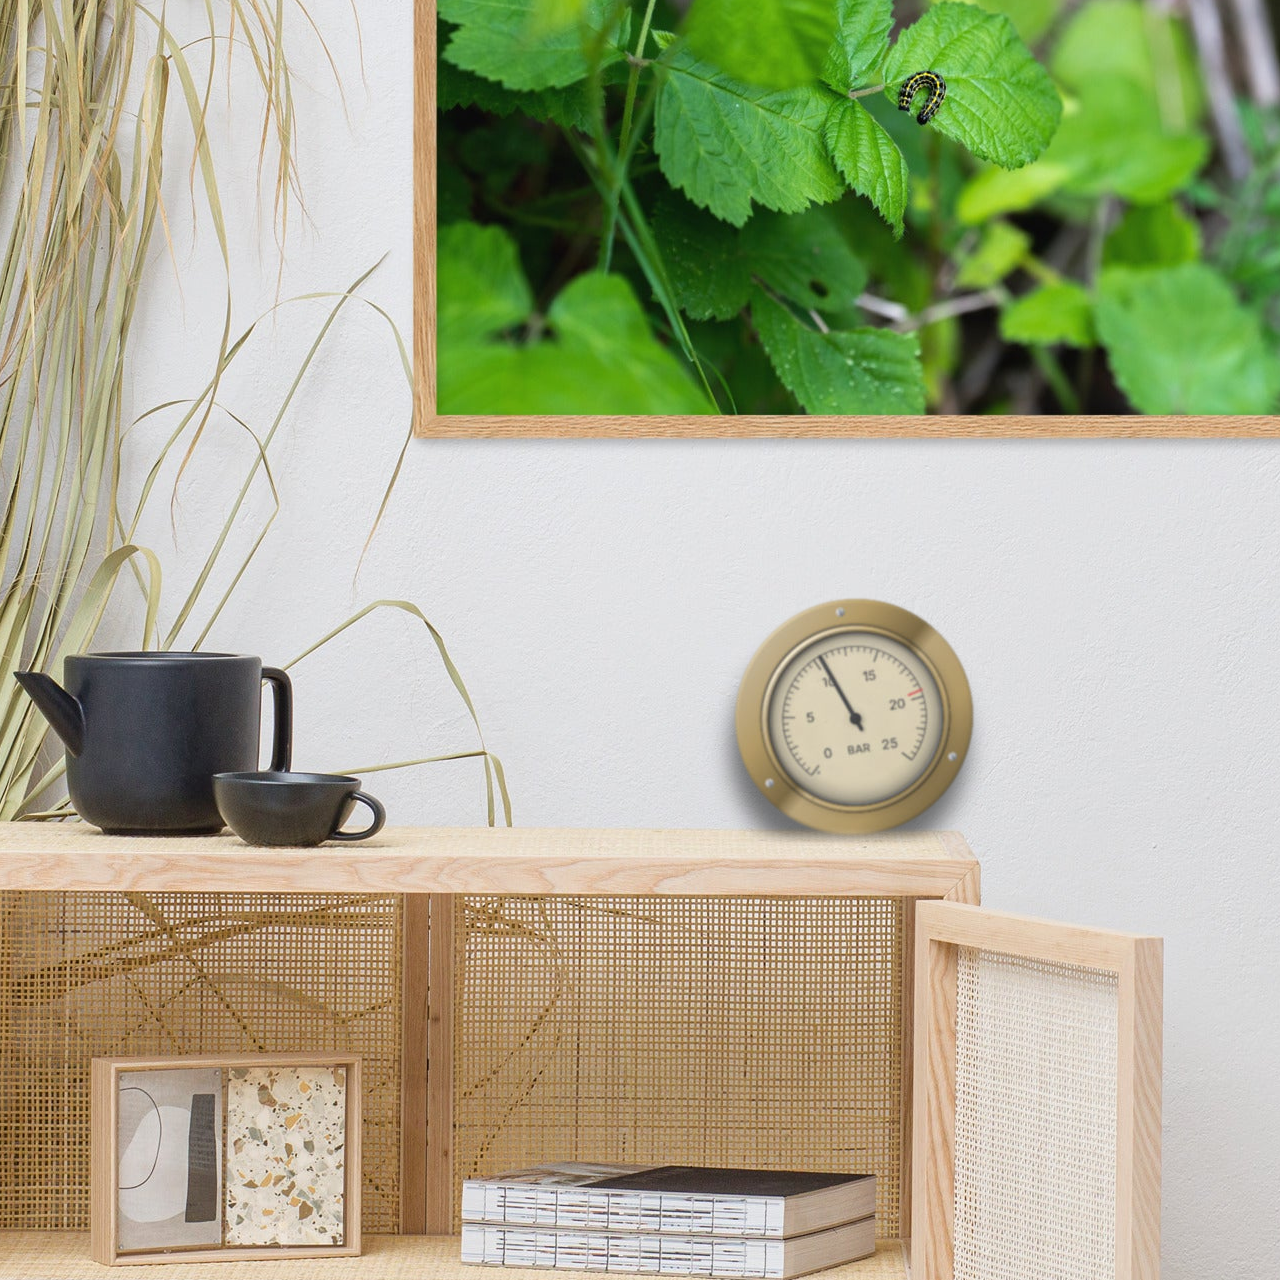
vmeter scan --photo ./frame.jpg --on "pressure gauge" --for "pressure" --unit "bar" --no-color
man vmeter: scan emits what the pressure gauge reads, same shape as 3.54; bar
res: 10.5; bar
